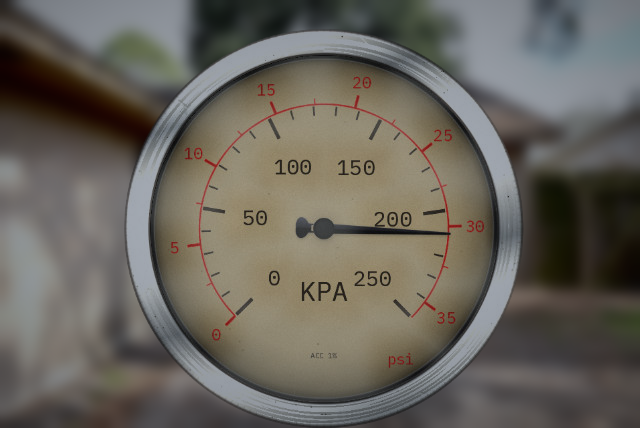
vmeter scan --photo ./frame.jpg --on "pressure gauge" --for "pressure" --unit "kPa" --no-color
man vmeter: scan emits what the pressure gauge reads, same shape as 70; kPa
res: 210; kPa
